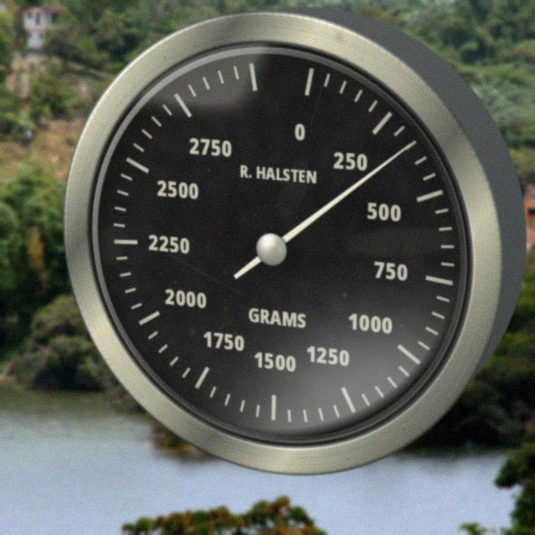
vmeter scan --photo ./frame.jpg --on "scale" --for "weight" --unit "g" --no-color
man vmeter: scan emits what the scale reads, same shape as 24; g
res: 350; g
